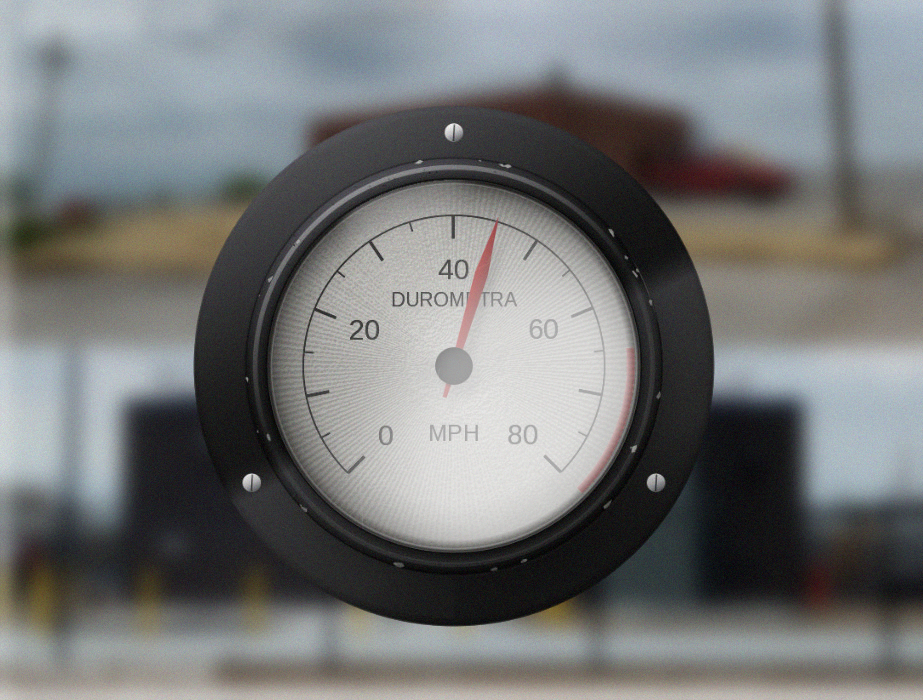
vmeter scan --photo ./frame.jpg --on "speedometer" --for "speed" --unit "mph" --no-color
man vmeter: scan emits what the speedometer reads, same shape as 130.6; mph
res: 45; mph
